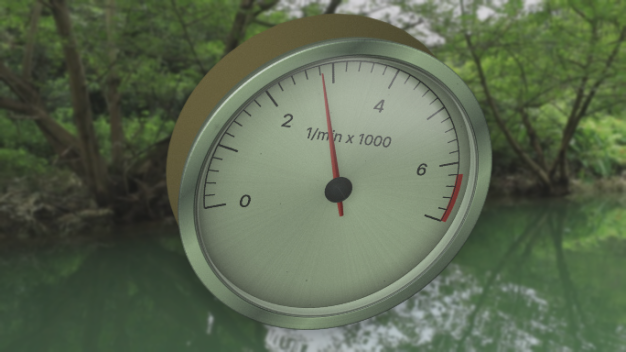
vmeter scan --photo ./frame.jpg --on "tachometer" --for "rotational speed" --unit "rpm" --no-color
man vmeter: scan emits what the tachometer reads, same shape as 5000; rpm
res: 2800; rpm
